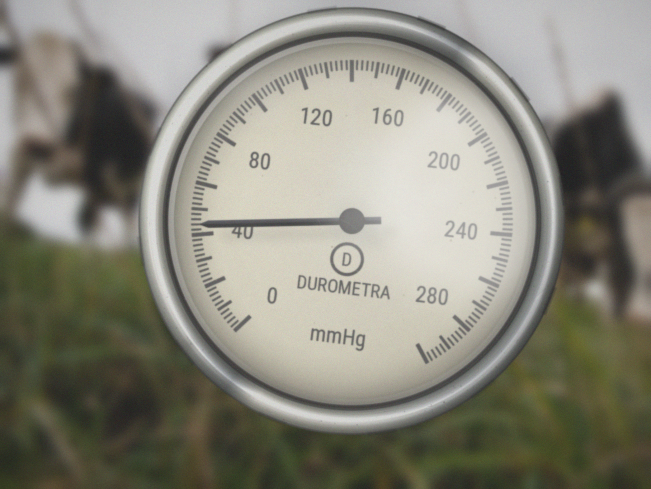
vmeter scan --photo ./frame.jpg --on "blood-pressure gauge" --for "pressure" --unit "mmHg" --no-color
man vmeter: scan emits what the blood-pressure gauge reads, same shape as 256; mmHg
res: 44; mmHg
